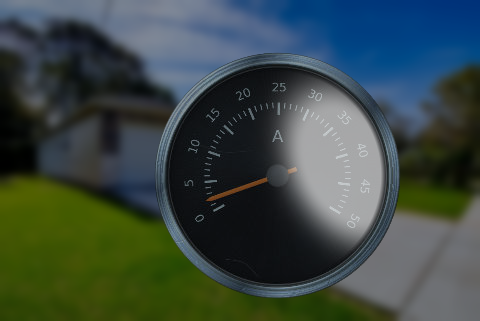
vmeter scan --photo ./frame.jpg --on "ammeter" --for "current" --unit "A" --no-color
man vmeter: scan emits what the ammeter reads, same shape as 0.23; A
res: 2; A
